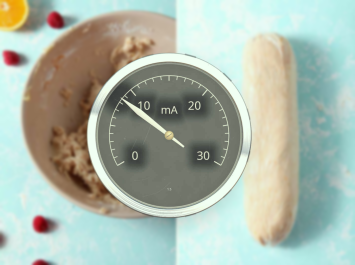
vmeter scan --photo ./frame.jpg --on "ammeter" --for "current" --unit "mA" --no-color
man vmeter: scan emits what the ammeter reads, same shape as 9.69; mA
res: 8.5; mA
